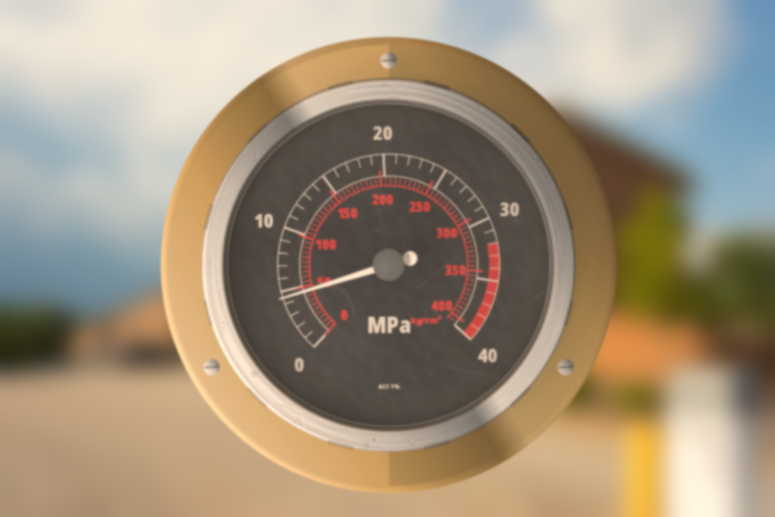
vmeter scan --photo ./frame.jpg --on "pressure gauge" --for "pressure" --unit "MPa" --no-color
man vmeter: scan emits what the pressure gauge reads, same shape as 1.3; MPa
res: 4.5; MPa
